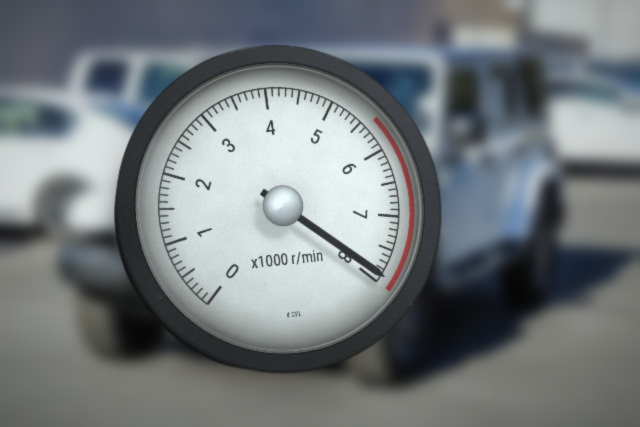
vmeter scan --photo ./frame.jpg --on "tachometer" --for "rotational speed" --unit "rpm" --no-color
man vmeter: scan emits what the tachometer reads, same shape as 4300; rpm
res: 7900; rpm
